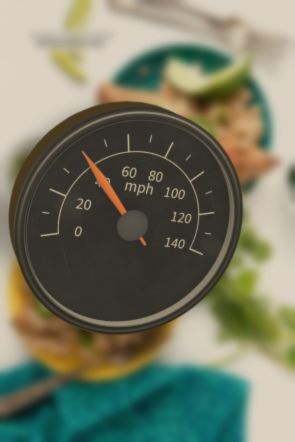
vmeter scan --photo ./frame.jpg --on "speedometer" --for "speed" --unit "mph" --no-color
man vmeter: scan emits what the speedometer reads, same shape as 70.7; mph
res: 40; mph
